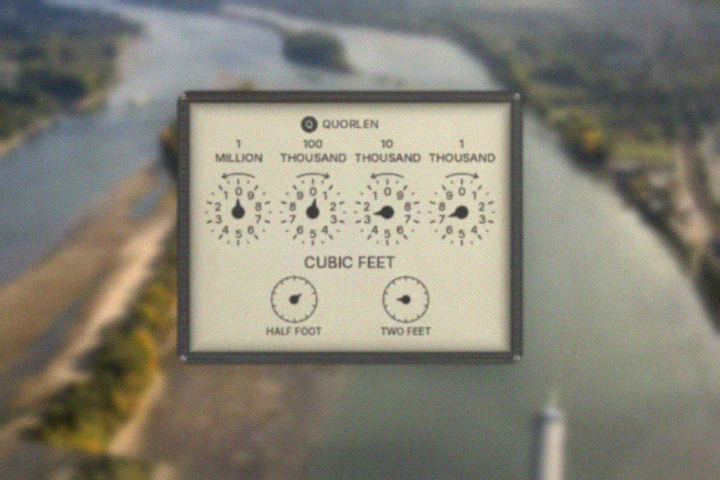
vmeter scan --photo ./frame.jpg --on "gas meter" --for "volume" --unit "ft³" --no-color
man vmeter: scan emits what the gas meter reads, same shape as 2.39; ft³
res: 2700; ft³
